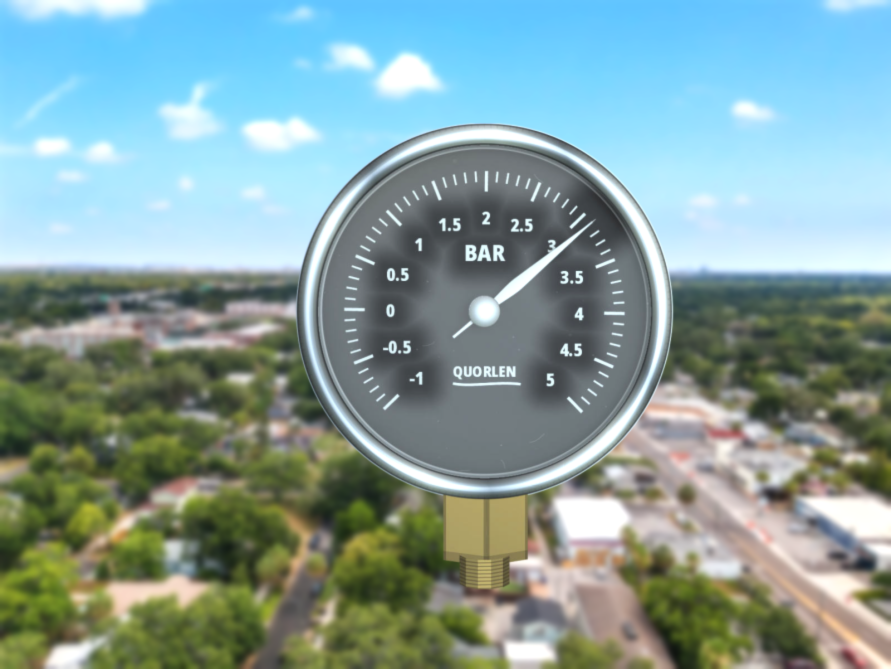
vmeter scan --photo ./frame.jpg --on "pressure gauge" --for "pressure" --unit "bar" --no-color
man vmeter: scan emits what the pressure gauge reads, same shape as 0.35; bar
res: 3.1; bar
